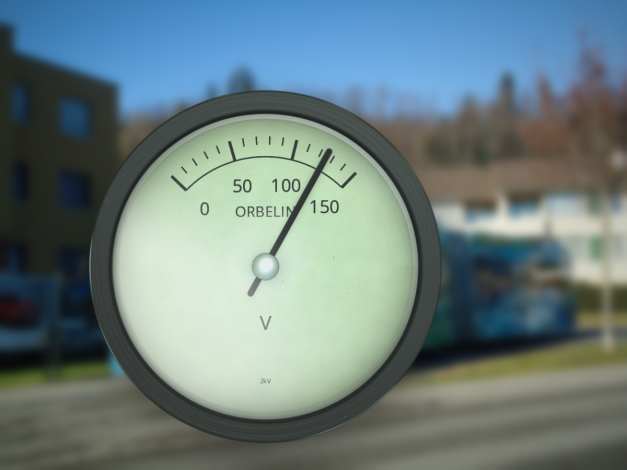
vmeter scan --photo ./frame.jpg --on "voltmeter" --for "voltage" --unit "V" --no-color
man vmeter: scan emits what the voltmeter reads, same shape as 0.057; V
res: 125; V
